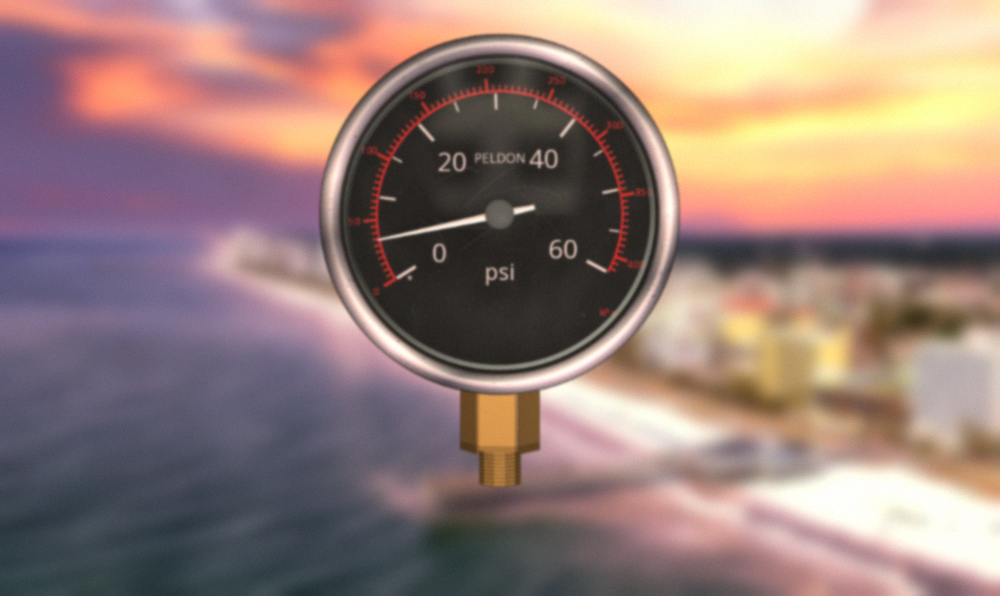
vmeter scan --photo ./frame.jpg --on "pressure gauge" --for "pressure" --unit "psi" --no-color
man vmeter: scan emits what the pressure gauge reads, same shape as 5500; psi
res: 5; psi
